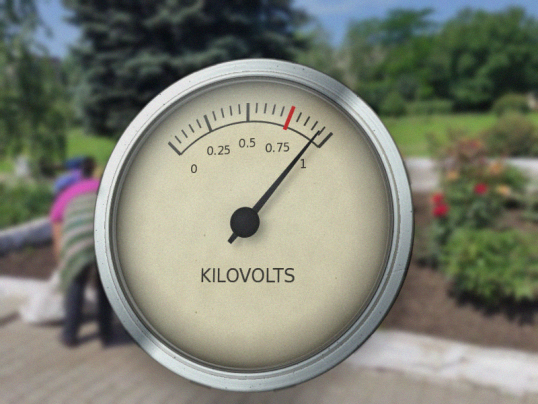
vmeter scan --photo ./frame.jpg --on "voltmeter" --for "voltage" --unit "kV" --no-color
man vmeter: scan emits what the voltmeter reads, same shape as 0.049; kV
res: 0.95; kV
